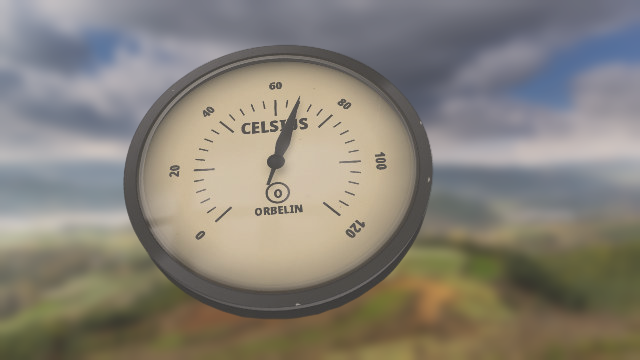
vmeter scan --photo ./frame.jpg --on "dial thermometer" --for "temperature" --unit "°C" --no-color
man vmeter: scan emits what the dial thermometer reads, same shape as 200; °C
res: 68; °C
